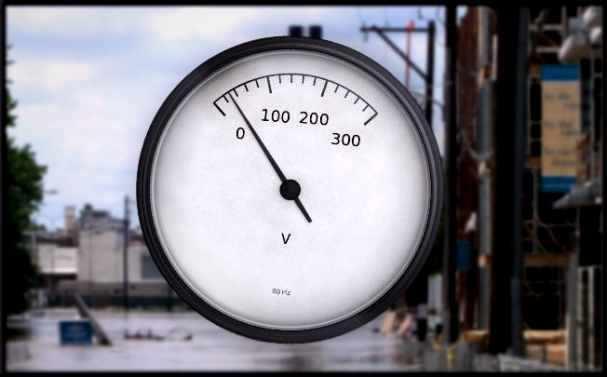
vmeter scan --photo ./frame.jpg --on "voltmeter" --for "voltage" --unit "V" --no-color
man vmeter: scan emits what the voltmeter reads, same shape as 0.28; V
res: 30; V
